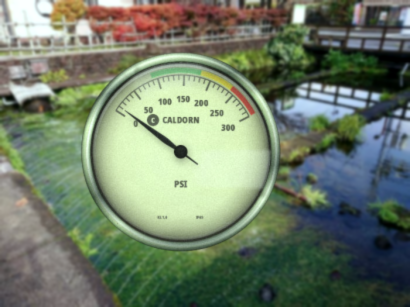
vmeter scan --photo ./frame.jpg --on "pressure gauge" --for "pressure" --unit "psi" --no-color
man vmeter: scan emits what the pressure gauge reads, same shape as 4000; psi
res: 10; psi
